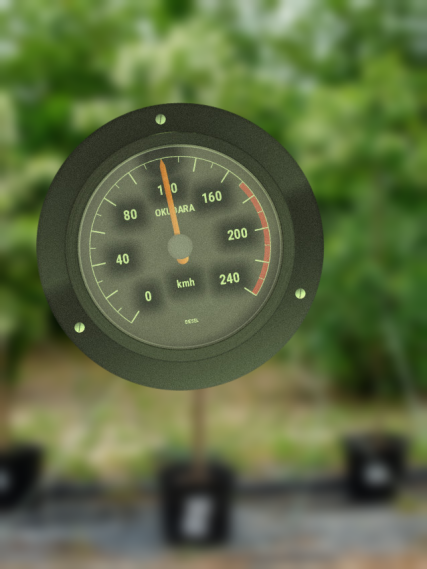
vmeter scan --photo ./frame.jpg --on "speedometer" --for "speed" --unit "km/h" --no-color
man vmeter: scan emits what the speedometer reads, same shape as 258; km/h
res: 120; km/h
